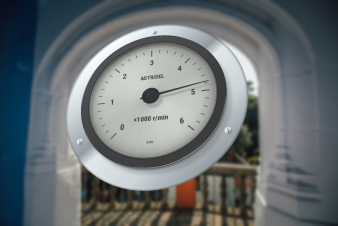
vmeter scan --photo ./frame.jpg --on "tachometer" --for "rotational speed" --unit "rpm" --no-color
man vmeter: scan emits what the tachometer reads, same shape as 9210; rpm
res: 4800; rpm
